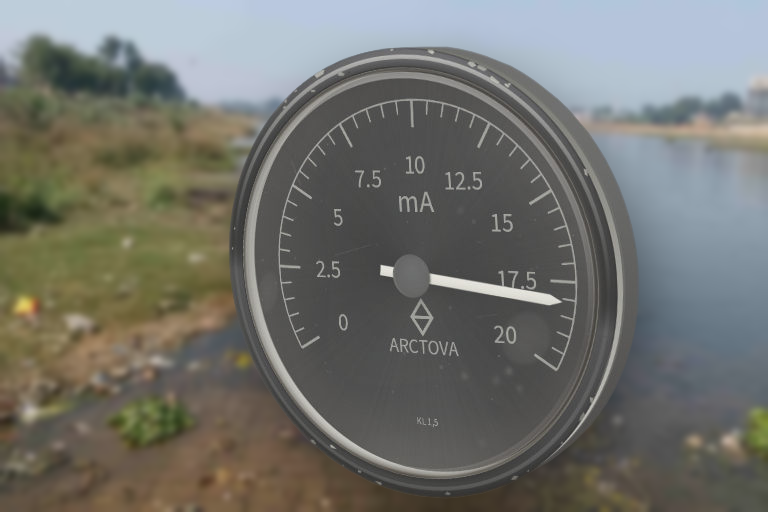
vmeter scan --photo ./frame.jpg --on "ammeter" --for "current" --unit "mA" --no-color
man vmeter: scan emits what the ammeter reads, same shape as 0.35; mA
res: 18; mA
